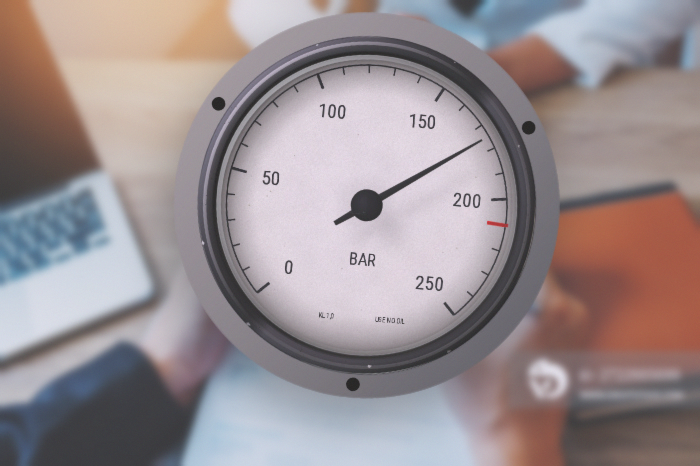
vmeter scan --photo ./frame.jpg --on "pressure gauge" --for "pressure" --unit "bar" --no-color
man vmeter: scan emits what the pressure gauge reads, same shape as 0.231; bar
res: 175; bar
